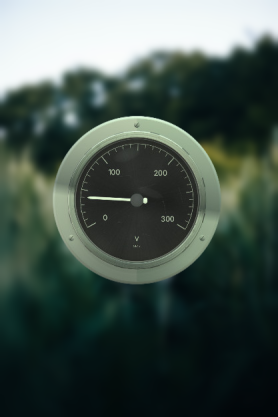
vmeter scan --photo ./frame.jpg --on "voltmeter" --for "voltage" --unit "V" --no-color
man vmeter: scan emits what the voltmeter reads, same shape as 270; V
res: 40; V
